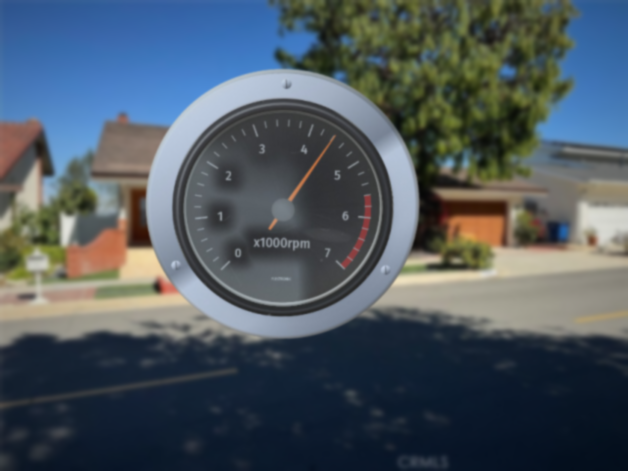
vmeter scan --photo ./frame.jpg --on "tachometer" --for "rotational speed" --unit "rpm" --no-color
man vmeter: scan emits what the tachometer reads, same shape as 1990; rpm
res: 4400; rpm
